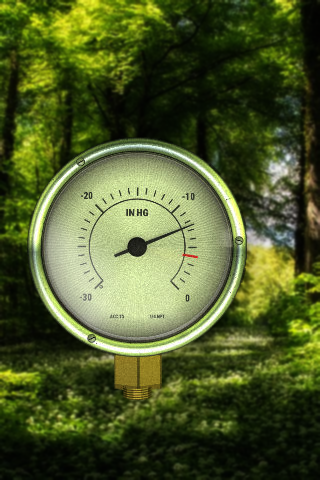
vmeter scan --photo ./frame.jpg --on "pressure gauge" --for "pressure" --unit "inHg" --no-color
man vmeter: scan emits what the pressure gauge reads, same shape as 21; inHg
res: -7.5; inHg
